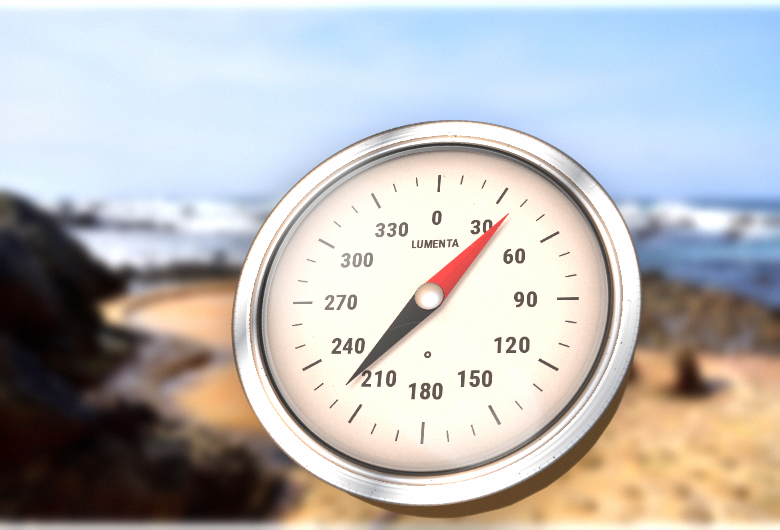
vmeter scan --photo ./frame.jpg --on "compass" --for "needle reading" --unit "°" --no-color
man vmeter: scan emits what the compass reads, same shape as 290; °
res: 40; °
